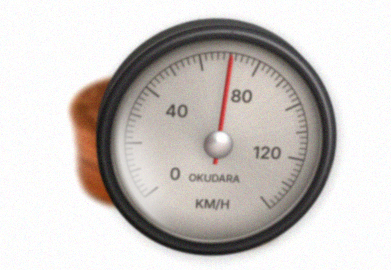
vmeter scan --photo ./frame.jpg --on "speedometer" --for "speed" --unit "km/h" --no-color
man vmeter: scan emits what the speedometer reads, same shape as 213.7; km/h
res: 70; km/h
